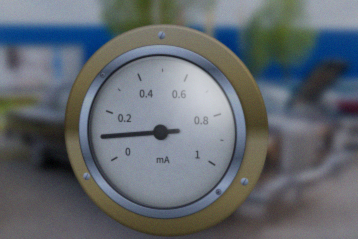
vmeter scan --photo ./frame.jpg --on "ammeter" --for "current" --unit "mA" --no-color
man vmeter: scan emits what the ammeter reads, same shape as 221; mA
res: 0.1; mA
